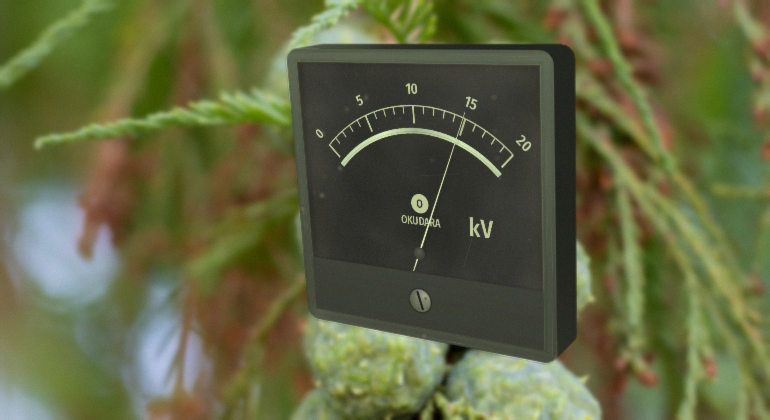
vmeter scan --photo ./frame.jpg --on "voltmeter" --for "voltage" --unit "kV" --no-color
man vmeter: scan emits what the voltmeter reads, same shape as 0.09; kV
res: 15; kV
